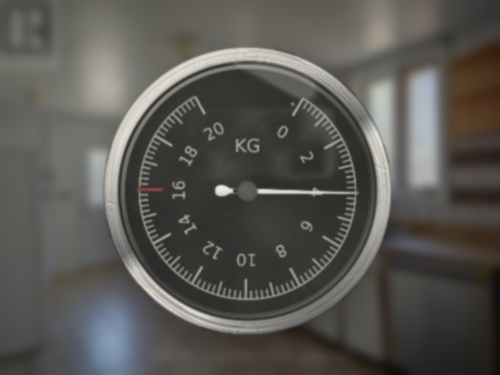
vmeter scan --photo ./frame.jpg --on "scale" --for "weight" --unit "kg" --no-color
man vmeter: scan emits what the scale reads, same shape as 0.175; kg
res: 4; kg
